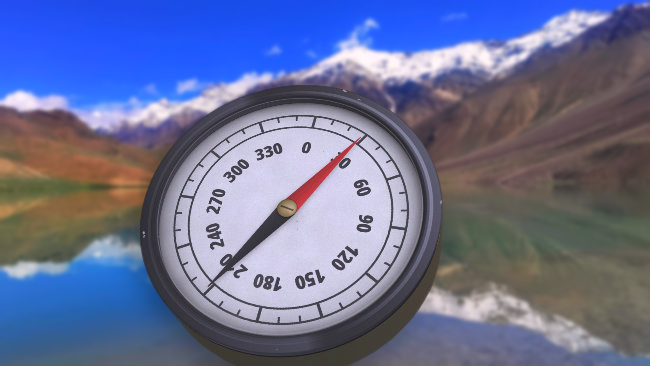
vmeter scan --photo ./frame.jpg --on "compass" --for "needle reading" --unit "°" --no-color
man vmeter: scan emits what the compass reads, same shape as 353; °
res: 30; °
